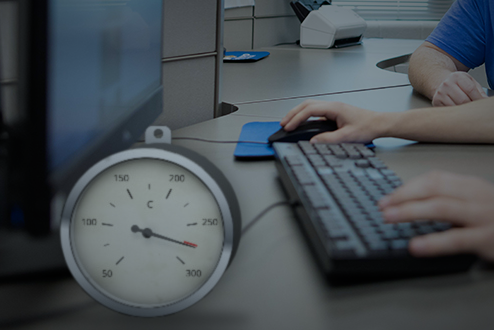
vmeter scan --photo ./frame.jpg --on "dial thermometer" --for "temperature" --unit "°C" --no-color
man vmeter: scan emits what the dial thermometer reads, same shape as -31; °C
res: 275; °C
